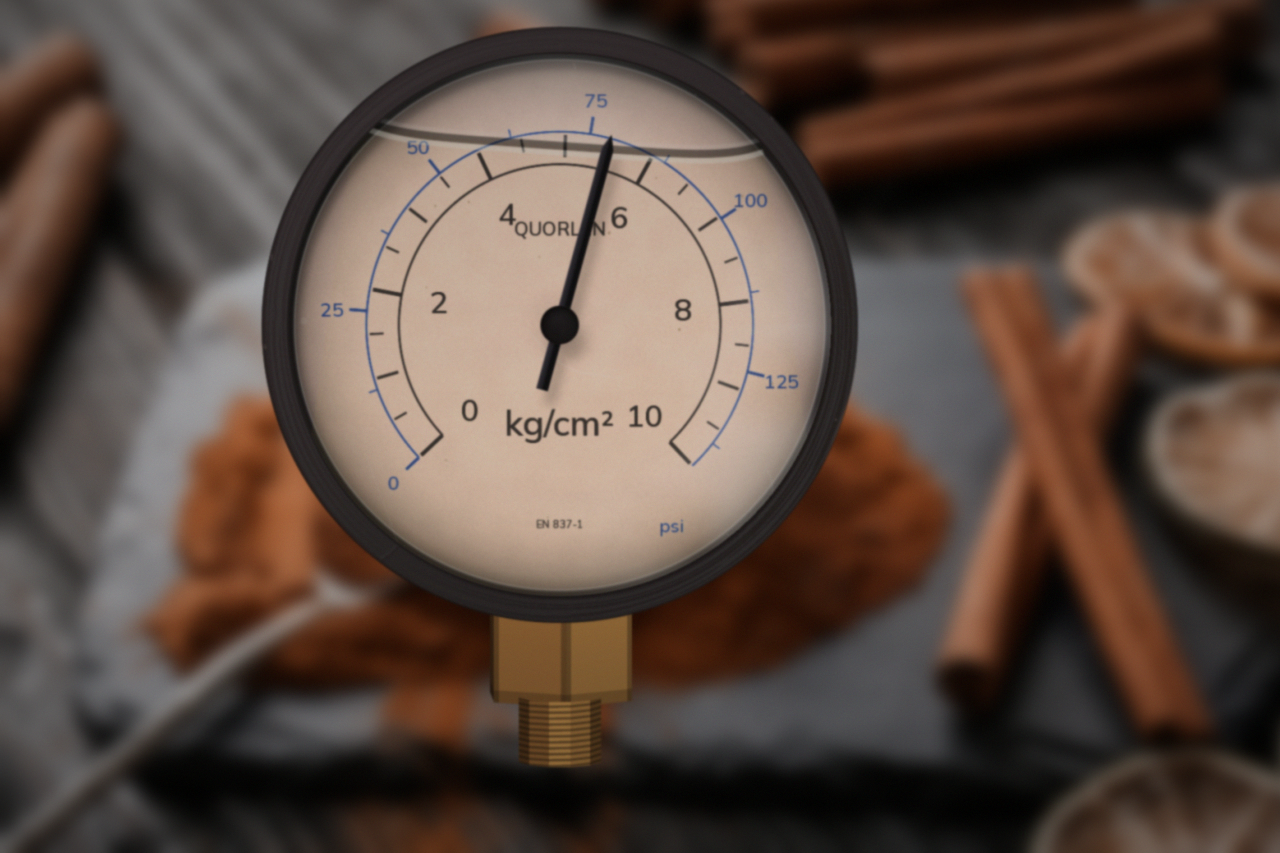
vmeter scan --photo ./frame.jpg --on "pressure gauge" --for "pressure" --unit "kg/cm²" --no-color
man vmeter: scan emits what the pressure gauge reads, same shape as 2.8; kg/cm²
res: 5.5; kg/cm²
